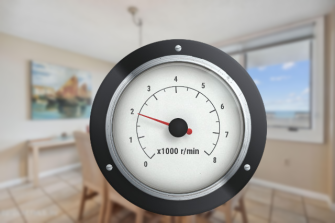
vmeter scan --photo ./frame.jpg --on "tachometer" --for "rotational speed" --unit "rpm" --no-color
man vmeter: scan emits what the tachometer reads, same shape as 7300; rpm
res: 2000; rpm
